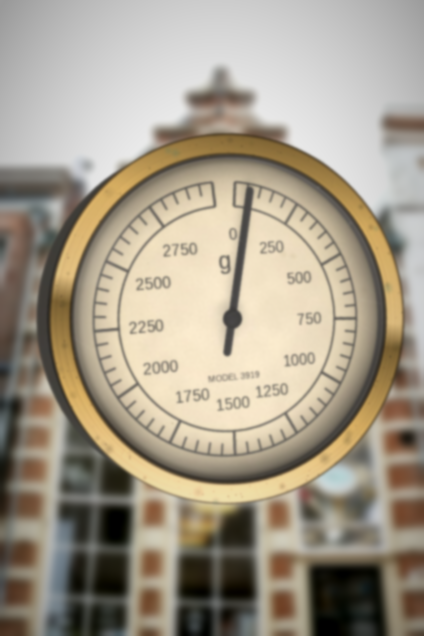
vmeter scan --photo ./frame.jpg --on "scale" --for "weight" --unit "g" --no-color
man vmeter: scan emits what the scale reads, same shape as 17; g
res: 50; g
